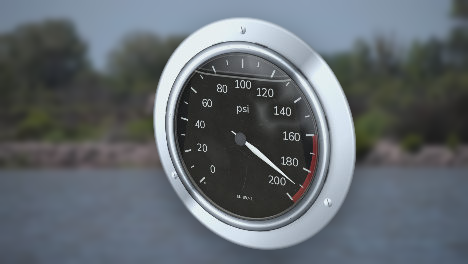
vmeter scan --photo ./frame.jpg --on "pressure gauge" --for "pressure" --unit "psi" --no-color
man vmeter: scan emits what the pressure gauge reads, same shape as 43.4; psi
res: 190; psi
